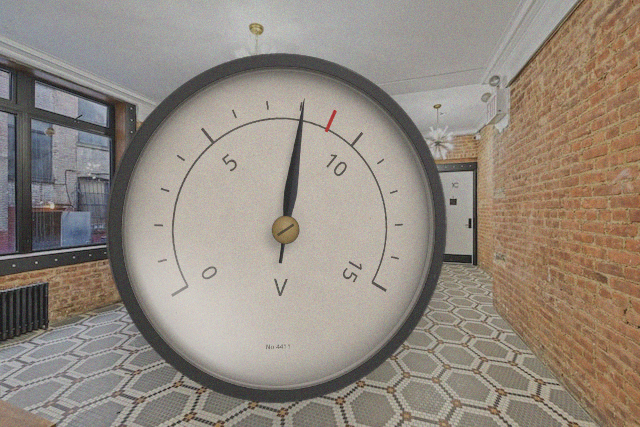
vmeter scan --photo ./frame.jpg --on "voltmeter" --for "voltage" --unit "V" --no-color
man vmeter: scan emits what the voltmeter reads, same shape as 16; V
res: 8; V
